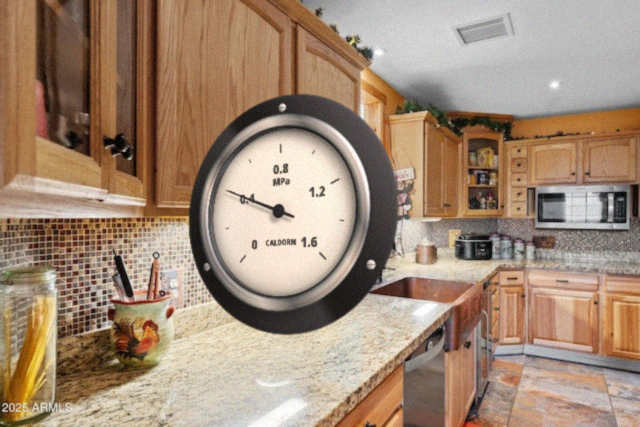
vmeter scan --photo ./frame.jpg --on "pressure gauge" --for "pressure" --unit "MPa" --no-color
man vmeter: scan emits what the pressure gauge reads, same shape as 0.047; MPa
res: 0.4; MPa
